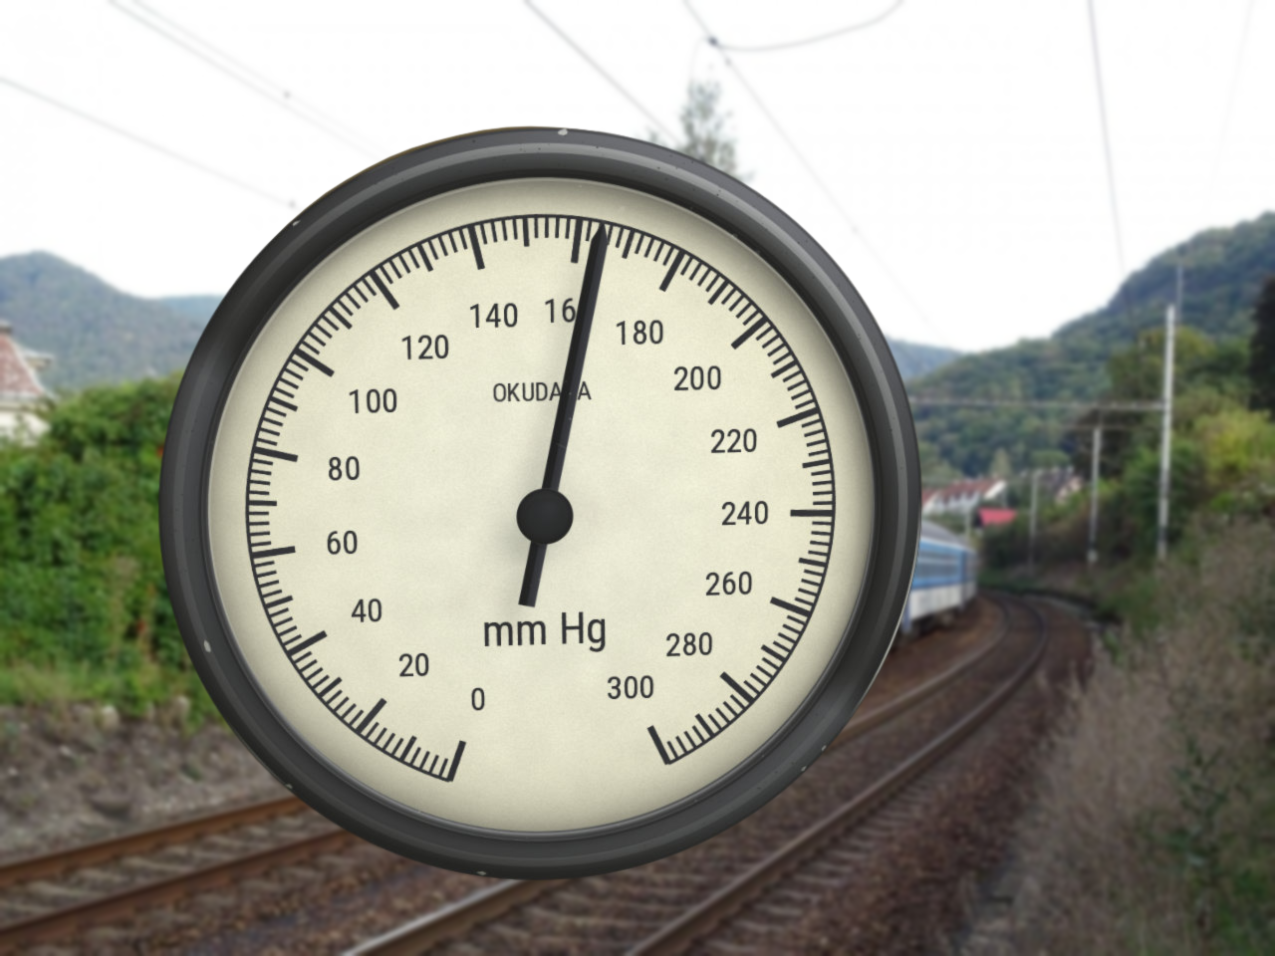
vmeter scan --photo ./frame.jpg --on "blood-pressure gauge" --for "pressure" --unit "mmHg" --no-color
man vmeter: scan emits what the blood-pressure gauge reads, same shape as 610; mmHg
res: 164; mmHg
